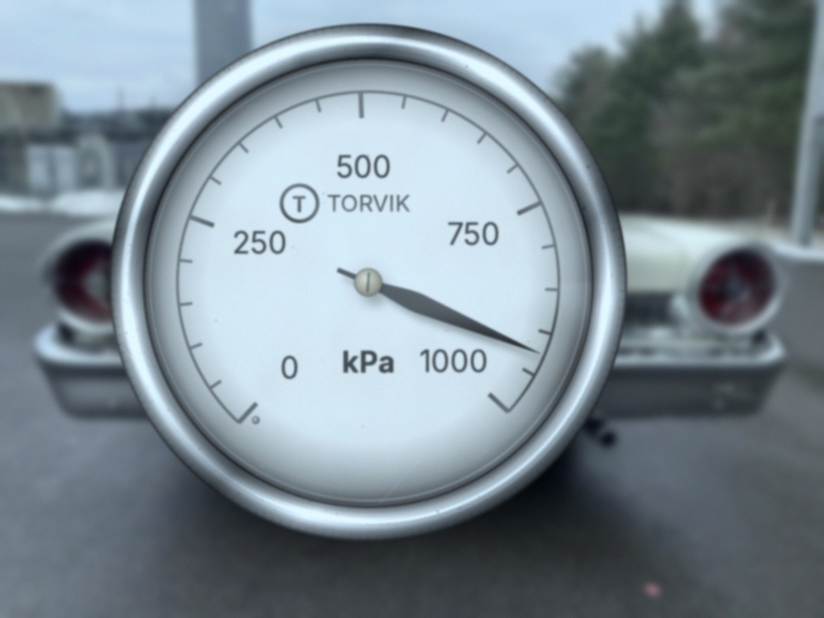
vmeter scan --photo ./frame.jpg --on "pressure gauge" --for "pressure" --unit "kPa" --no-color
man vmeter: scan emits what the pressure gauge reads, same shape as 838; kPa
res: 925; kPa
